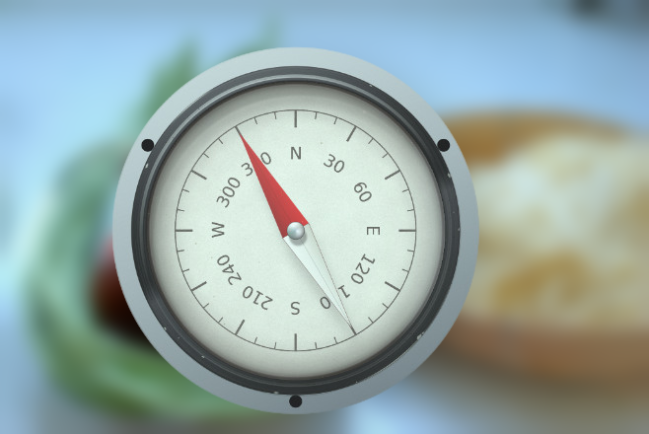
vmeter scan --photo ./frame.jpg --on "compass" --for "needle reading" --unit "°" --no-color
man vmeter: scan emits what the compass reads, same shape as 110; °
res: 330; °
